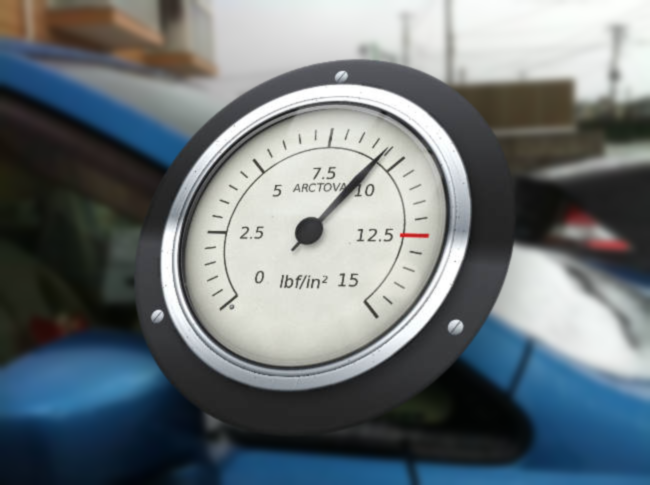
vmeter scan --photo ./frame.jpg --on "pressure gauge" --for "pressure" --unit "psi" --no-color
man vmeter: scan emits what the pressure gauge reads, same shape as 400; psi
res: 9.5; psi
